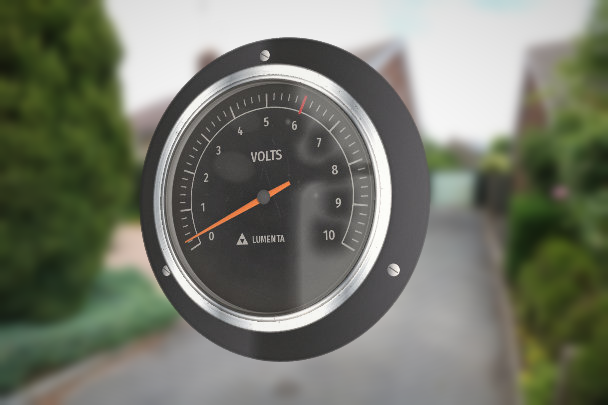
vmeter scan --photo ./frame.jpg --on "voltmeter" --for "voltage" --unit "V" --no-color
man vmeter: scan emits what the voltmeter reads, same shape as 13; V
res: 0.2; V
